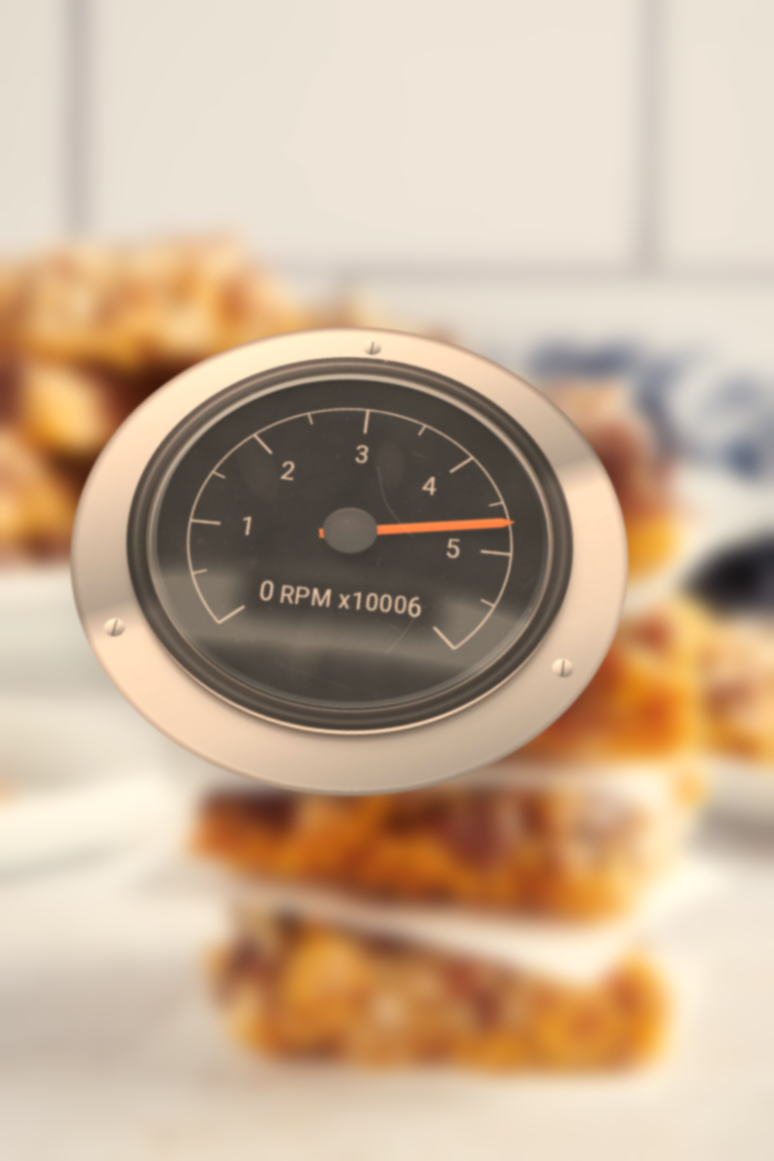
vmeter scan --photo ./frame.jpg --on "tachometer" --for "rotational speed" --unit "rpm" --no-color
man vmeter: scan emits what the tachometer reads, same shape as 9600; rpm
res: 4750; rpm
